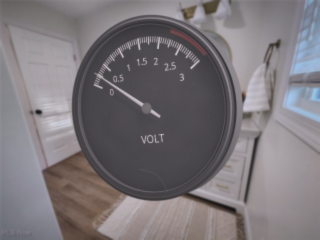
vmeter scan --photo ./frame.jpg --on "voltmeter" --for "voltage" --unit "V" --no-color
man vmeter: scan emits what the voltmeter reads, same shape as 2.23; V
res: 0.25; V
